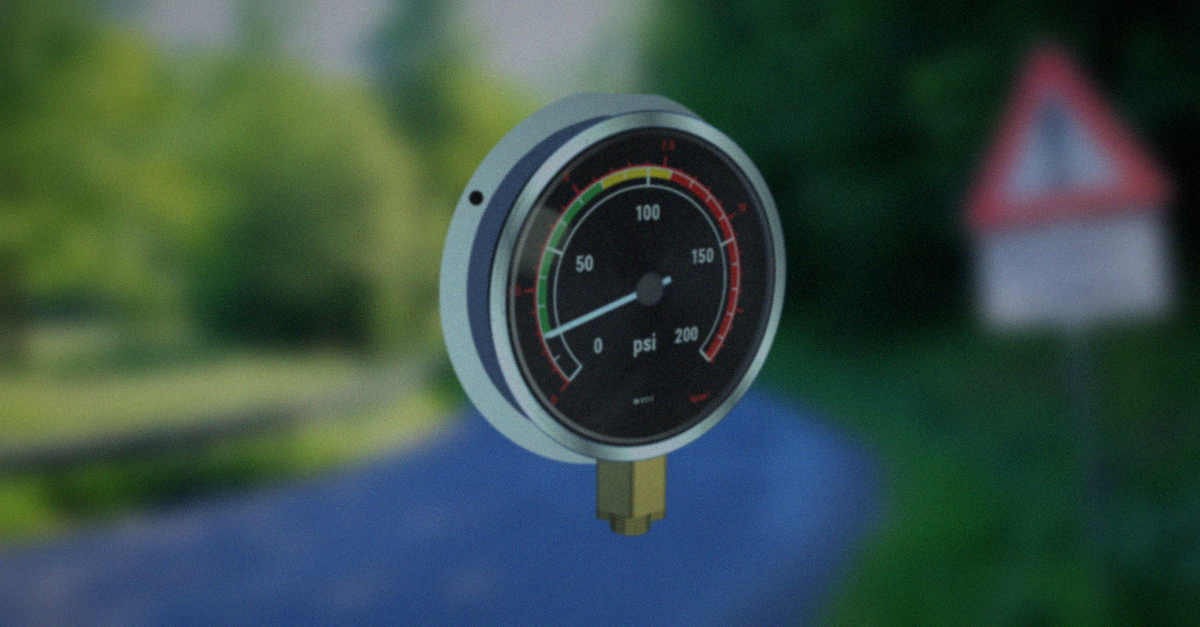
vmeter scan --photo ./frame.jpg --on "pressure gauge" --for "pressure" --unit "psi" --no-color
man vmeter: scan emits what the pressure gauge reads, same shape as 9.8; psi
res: 20; psi
